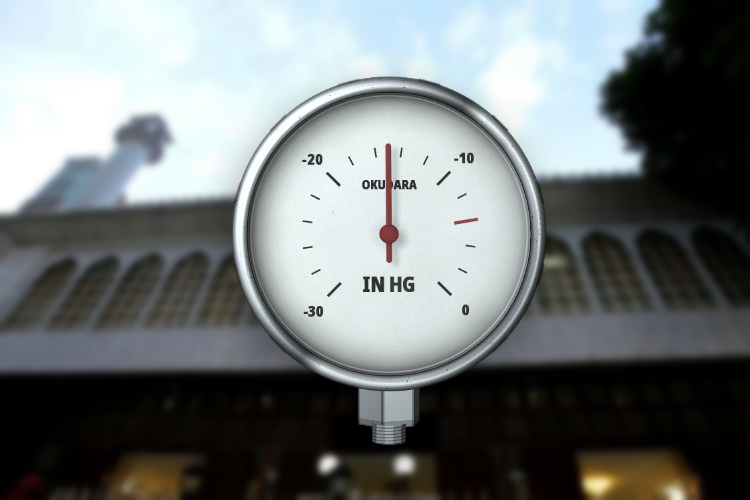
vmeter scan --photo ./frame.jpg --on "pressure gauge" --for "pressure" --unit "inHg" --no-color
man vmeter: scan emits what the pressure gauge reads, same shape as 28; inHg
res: -15; inHg
